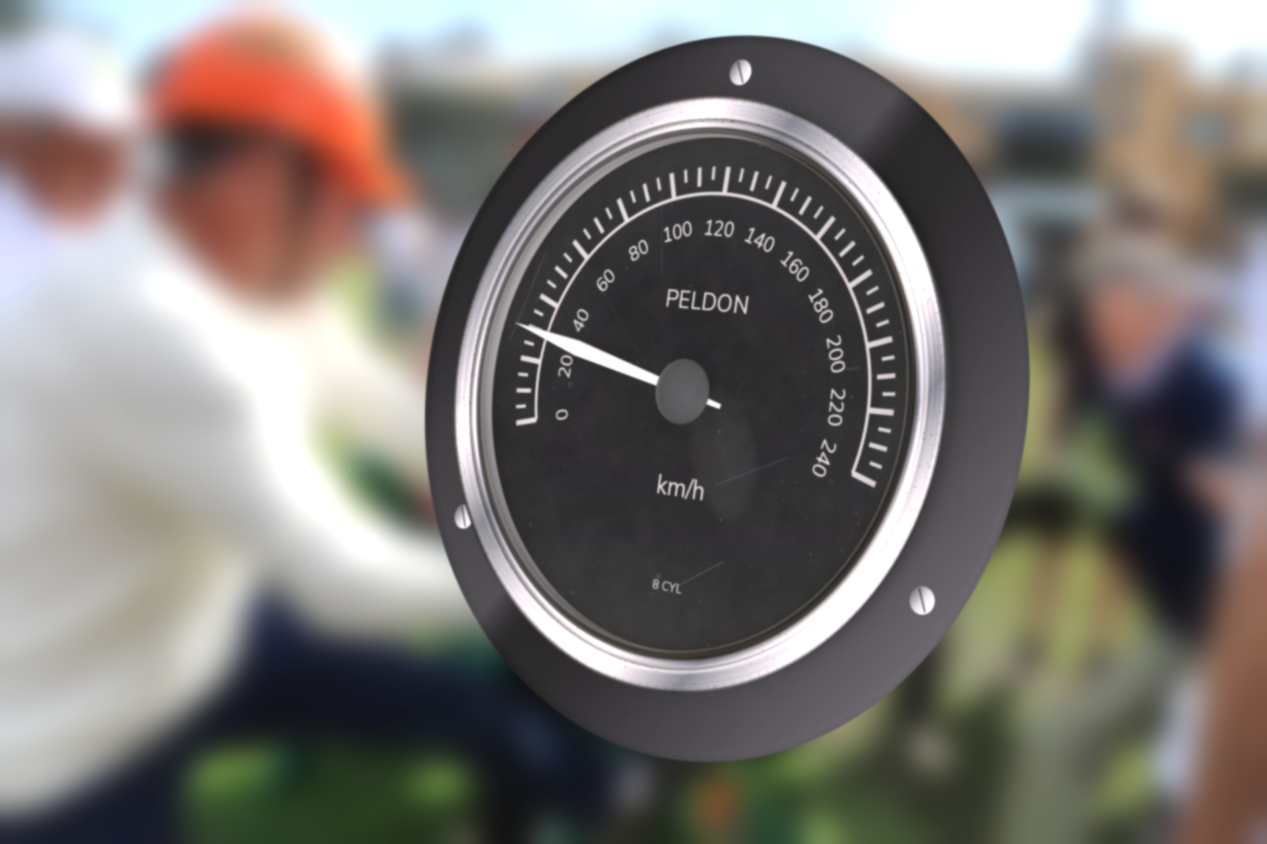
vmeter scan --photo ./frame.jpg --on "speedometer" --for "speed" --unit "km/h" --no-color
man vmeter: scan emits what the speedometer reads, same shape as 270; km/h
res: 30; km/h
